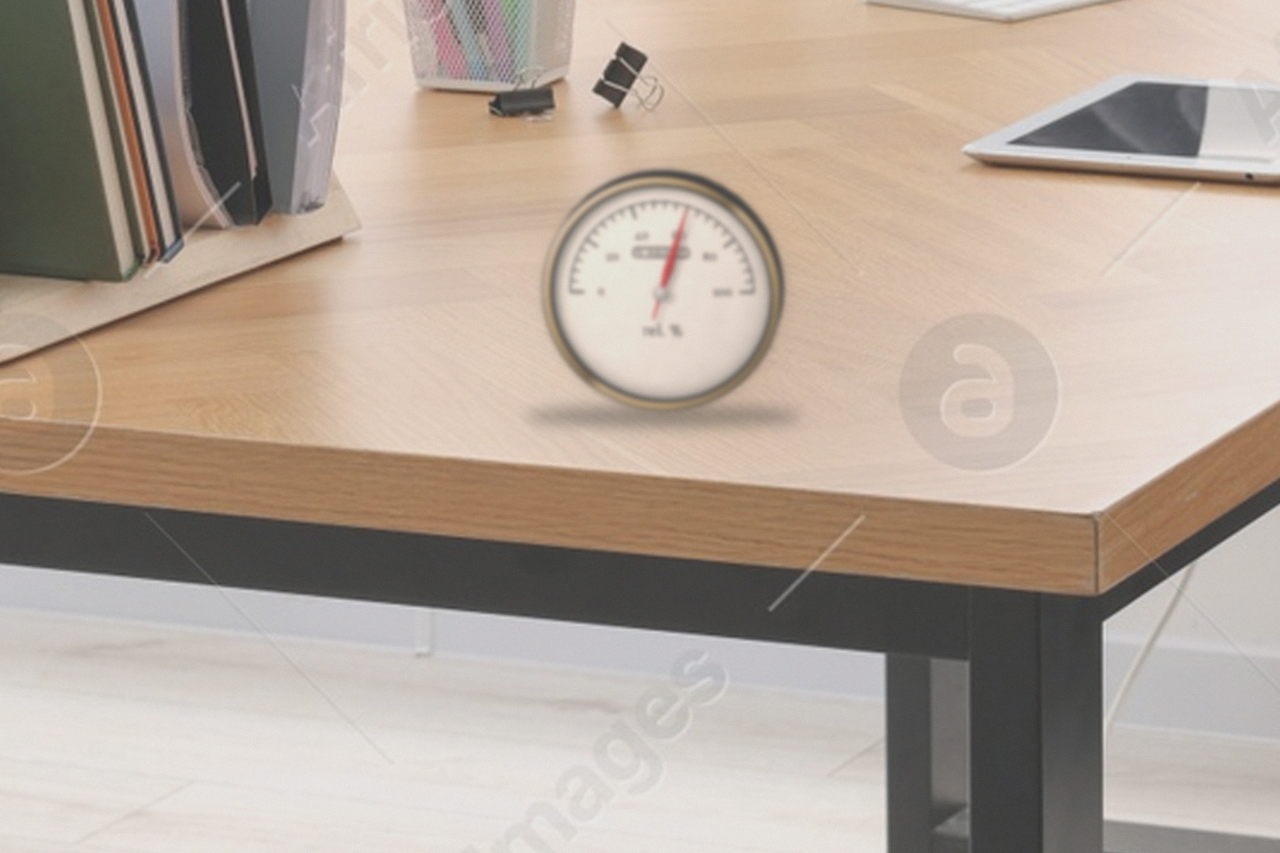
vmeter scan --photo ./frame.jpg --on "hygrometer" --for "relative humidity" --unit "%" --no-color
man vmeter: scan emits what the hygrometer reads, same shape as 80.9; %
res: 60; %
